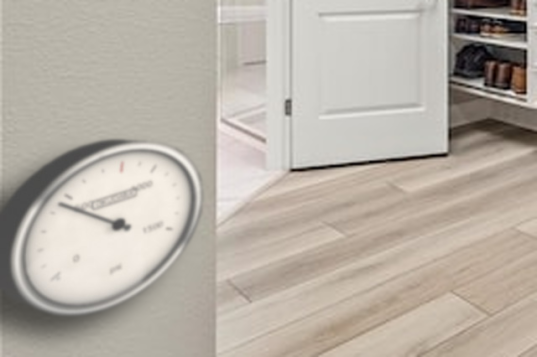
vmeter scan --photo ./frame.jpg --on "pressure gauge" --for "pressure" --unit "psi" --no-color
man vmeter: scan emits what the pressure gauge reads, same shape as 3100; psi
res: 450; psi
